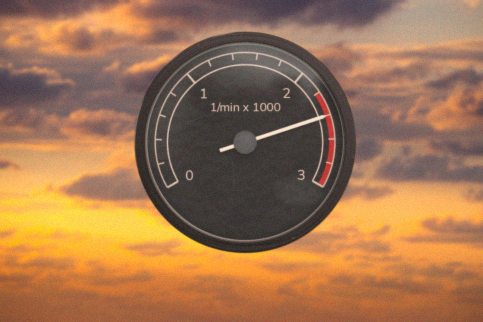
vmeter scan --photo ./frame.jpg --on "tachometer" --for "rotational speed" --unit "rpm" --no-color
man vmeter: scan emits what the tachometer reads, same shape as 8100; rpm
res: 2400; rpm
